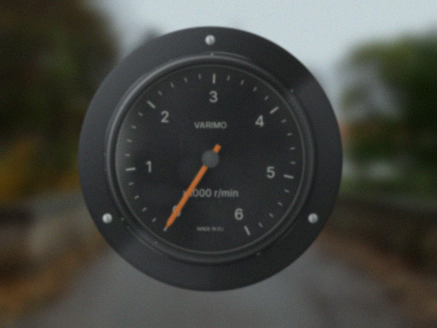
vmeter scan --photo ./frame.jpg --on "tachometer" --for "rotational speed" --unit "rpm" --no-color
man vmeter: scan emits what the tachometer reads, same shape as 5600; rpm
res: 0; rpm
